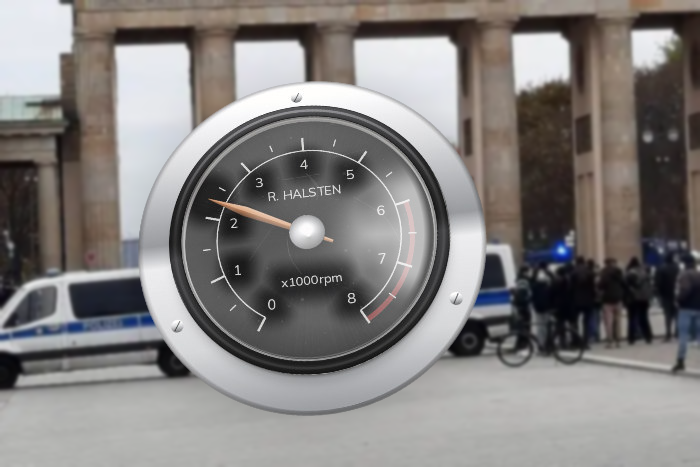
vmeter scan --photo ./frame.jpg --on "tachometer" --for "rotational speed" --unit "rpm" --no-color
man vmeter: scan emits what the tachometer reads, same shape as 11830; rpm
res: 2250; rpm
